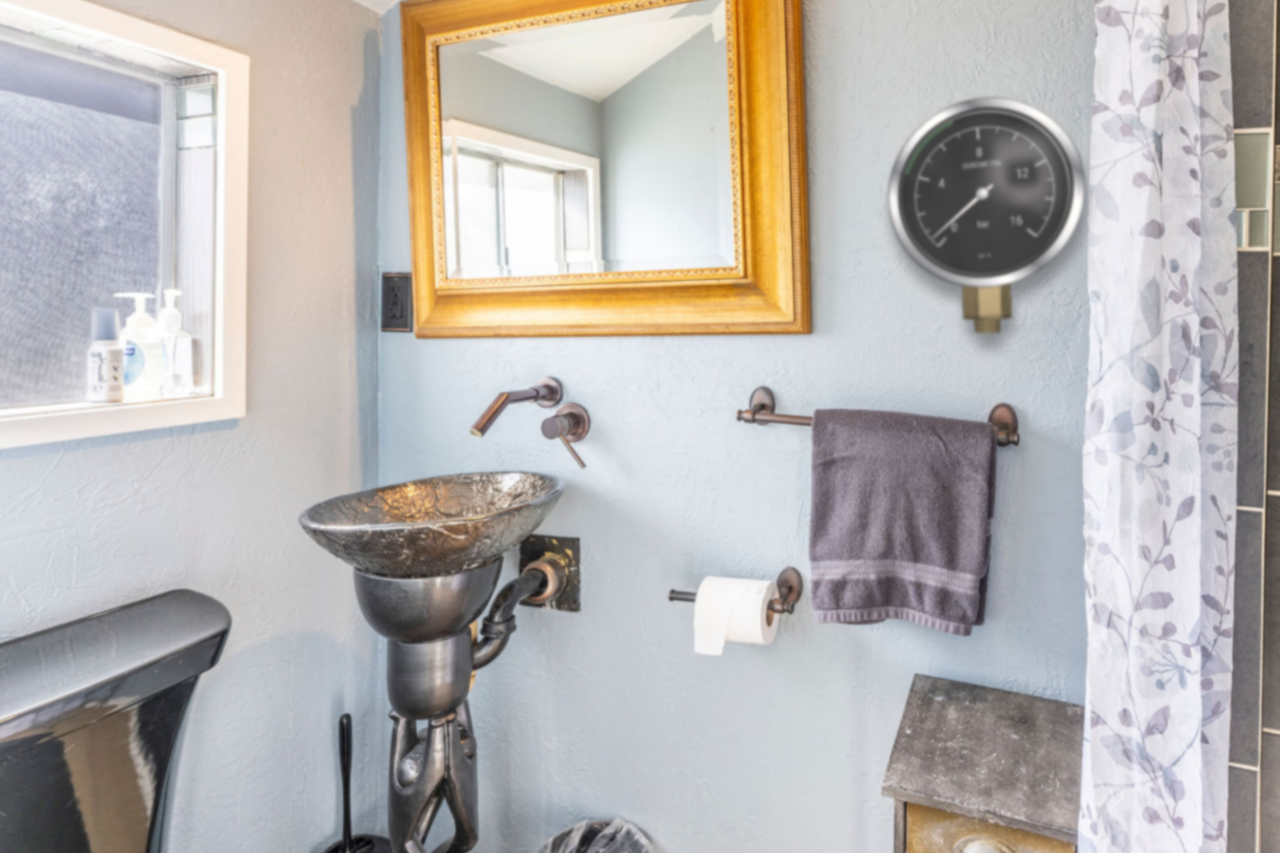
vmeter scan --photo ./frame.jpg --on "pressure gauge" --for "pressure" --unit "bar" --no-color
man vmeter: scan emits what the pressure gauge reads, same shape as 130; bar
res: 0.5; bar
